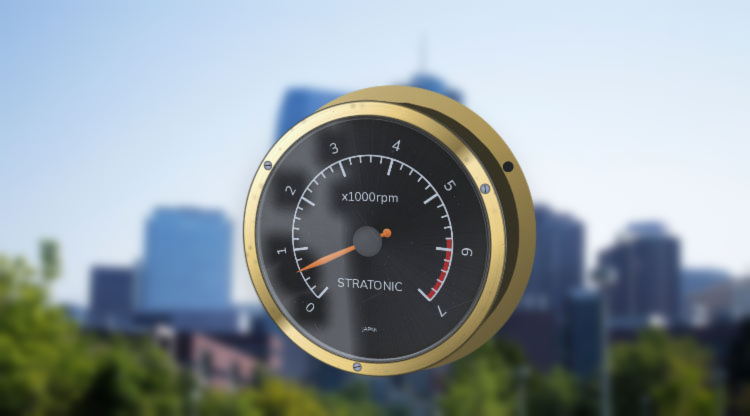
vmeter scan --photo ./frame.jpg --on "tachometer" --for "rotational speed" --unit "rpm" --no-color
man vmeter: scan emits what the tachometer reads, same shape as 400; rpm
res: 600; rpm
